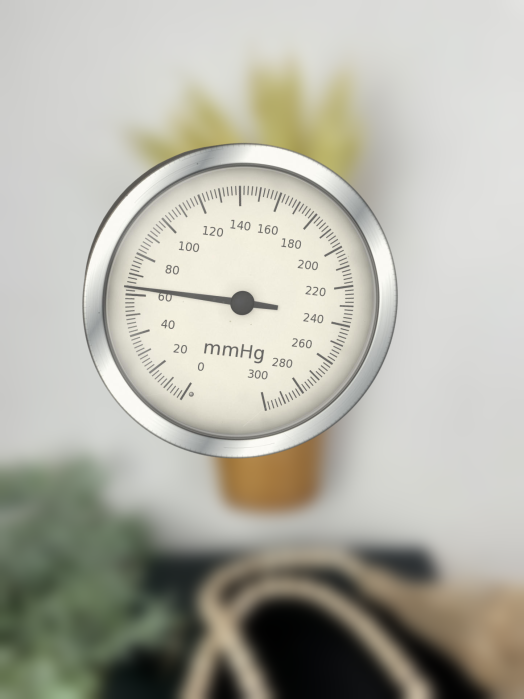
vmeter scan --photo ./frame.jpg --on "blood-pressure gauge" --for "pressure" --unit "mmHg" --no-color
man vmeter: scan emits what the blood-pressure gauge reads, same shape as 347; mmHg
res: 64; mmHg
